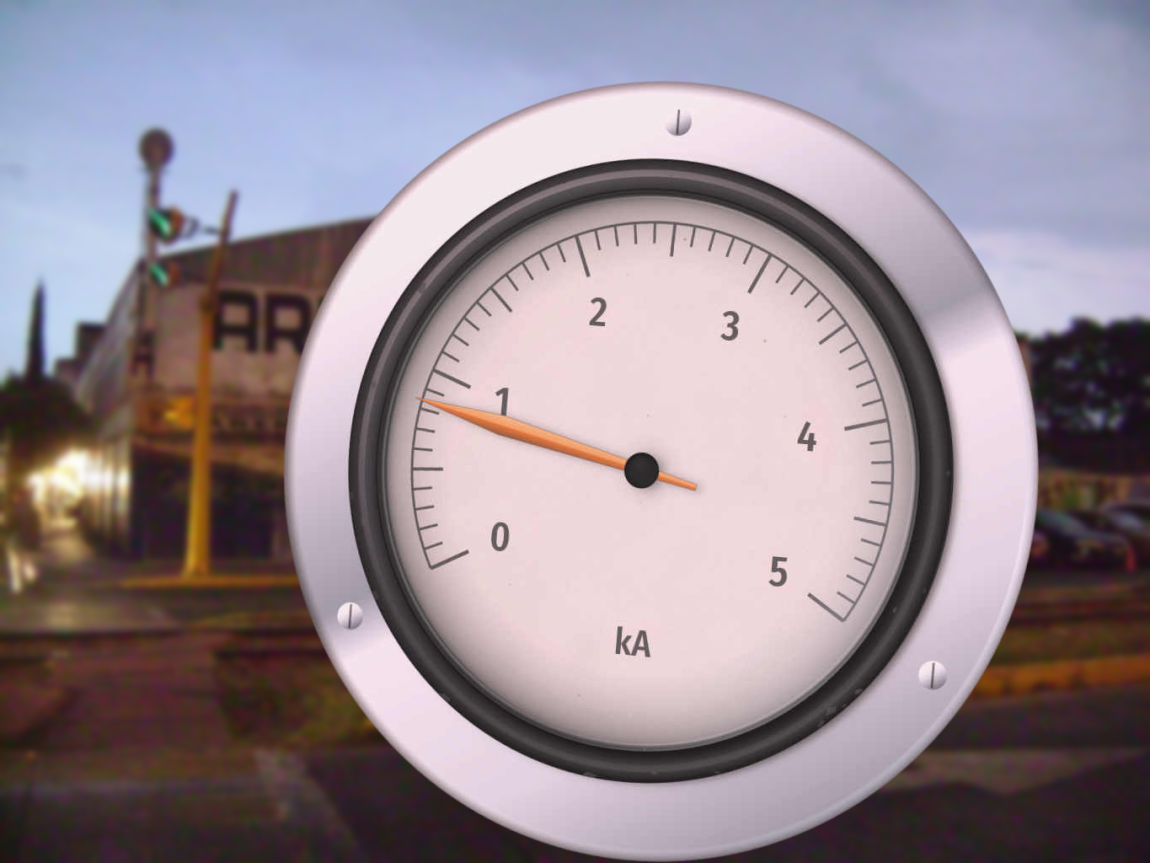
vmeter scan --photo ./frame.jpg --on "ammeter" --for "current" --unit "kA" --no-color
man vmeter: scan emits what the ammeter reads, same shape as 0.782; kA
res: 0.85; kA
